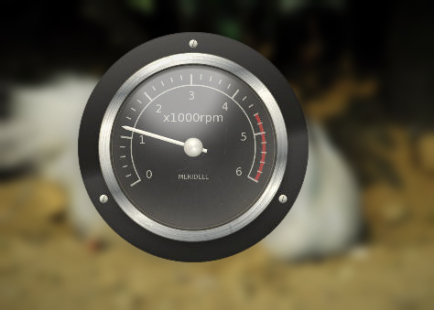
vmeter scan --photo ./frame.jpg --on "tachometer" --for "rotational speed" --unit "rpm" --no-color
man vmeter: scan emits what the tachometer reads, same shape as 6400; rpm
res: 1200; rpm
